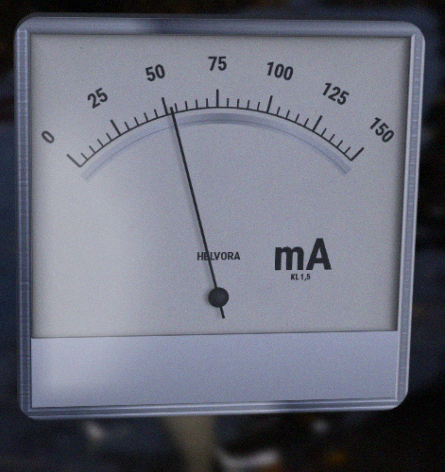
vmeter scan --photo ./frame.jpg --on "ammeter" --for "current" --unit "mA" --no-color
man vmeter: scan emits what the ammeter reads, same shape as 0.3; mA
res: 52.5; mA
